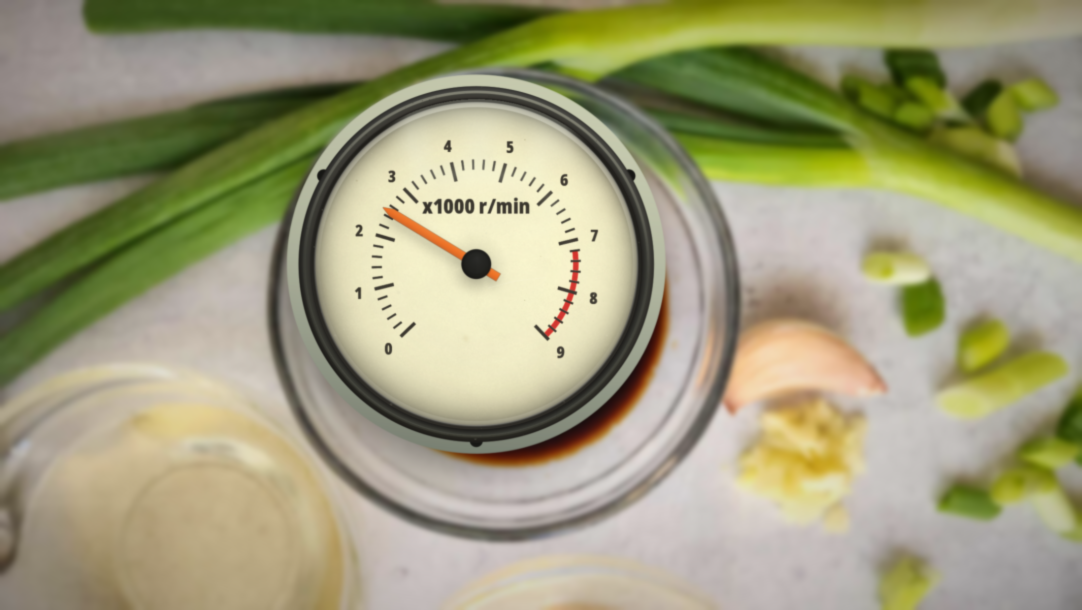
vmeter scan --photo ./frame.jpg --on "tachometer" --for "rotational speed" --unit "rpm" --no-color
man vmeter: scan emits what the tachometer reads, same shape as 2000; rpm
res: 2500; rpm
